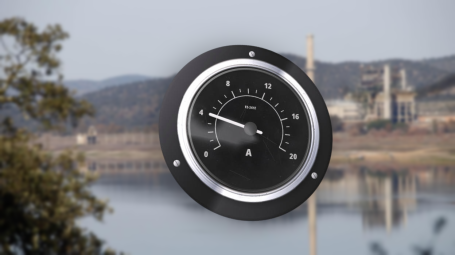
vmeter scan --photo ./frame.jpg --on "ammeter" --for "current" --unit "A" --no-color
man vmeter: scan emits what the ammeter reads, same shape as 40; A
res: 4; A
